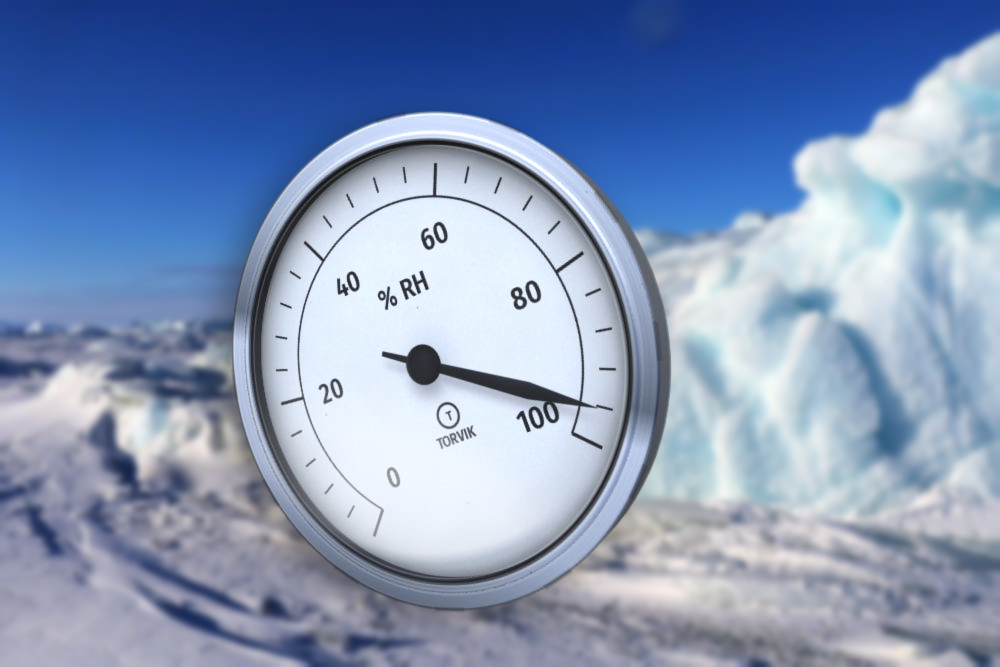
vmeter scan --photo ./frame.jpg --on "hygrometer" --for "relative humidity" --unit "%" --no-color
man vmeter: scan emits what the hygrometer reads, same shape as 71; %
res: 96; %
